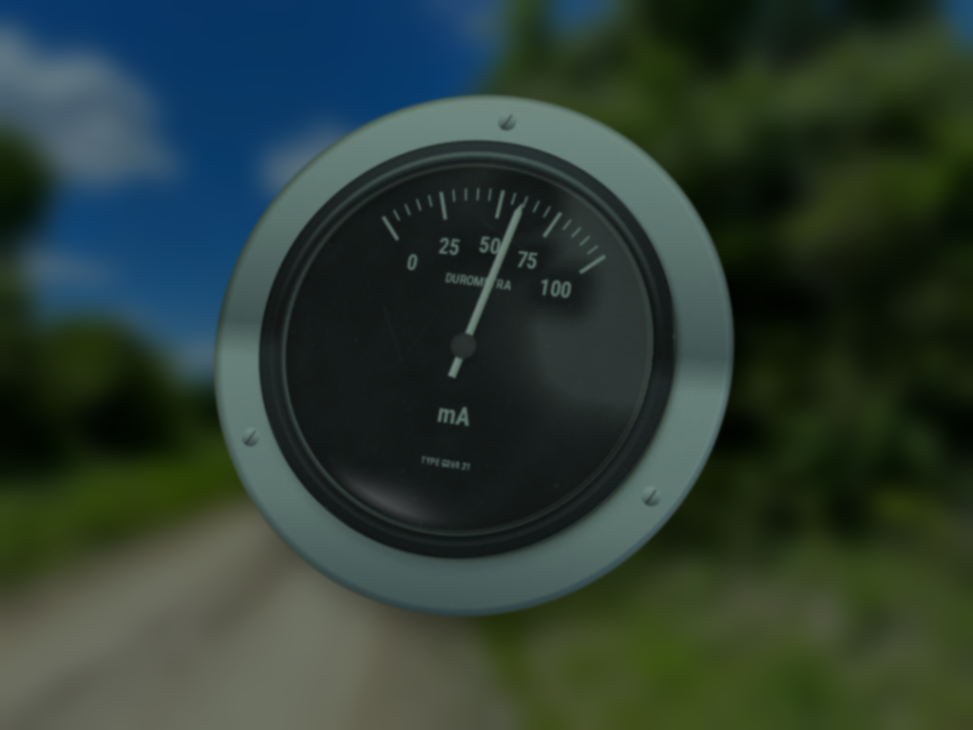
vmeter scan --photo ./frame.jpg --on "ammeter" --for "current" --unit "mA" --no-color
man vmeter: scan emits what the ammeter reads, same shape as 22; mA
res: 60; mA
